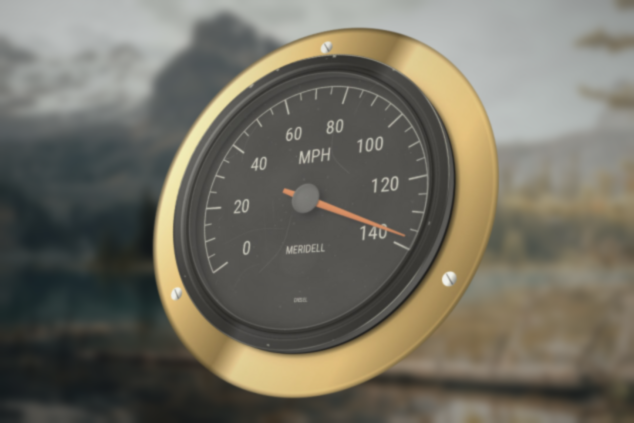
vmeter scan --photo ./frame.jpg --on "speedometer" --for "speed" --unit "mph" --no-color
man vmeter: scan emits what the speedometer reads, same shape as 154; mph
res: 137.5; mph
